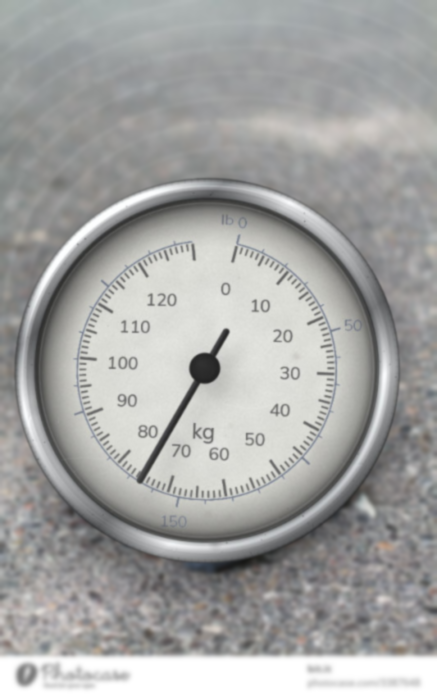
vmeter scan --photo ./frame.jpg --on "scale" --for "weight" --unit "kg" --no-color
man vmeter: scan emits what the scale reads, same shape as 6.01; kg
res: 75; kg
